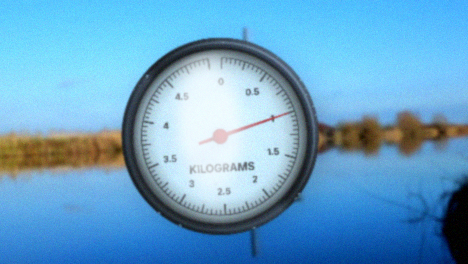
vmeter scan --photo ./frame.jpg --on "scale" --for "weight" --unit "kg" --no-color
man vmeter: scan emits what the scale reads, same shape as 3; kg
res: 1; kg
